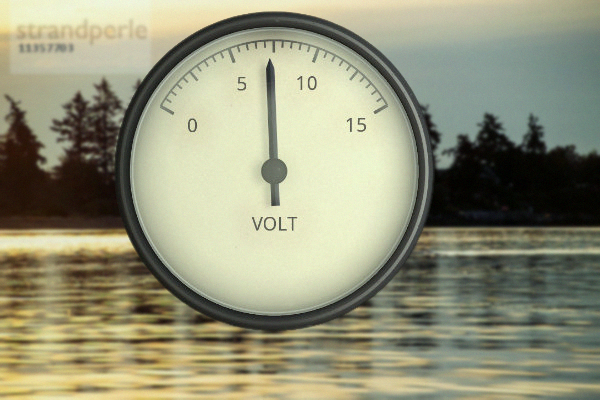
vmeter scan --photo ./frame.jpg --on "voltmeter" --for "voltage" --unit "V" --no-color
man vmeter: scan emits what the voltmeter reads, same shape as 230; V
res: 7.25; V
